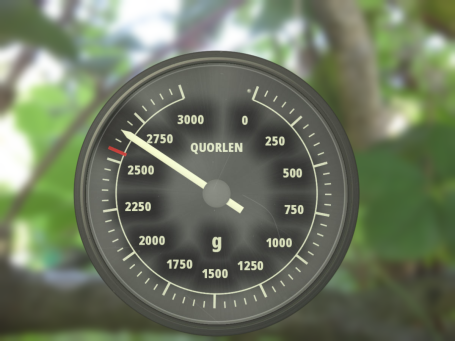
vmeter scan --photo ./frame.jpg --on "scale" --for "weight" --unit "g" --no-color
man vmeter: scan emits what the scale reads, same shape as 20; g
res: 2650; g
